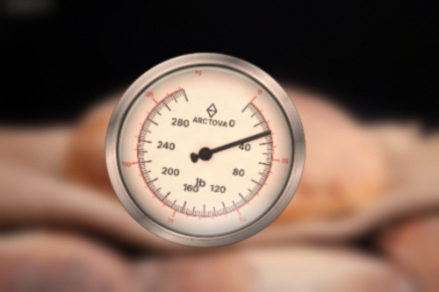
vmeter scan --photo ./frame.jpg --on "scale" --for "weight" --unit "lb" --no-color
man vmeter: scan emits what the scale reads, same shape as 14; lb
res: 30; lb
